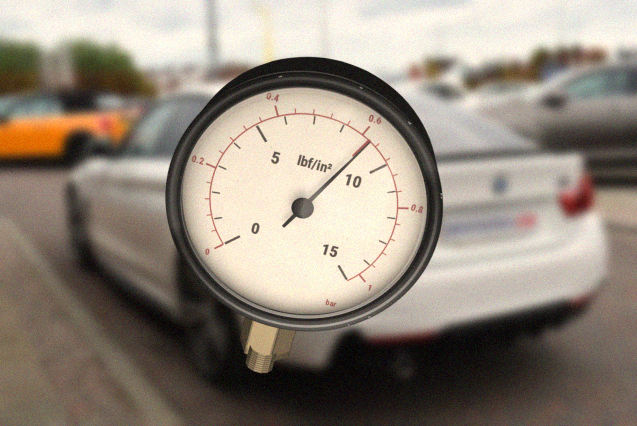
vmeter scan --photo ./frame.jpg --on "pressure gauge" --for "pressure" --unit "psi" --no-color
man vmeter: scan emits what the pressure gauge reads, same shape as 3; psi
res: 9; psi
